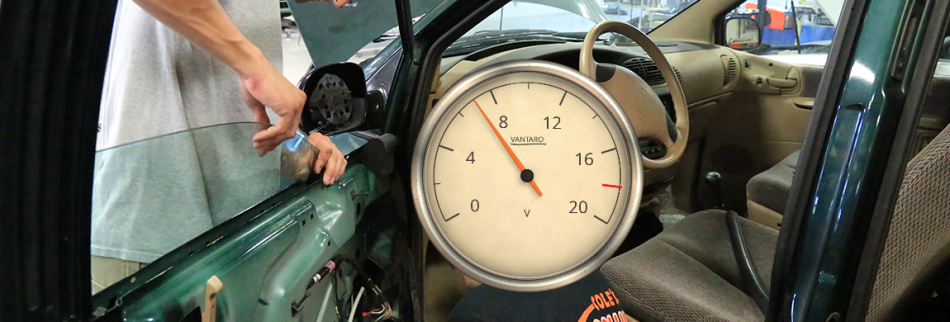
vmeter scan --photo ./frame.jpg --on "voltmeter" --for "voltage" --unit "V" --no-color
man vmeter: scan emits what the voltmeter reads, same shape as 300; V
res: 7; V
